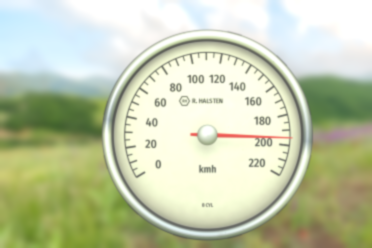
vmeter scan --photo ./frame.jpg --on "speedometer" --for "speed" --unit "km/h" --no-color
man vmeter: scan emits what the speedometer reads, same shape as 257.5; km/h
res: 195; km/h
